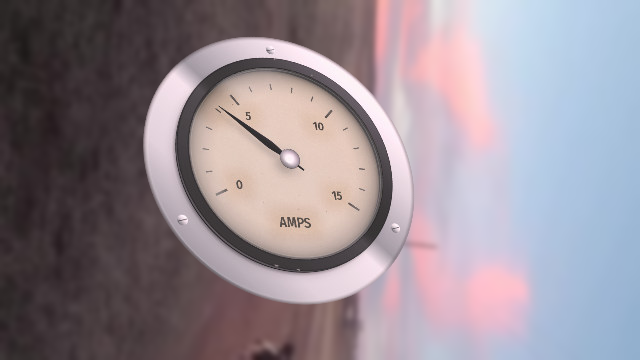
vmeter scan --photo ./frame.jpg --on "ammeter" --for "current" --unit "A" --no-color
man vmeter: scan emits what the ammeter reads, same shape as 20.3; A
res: 4; A
